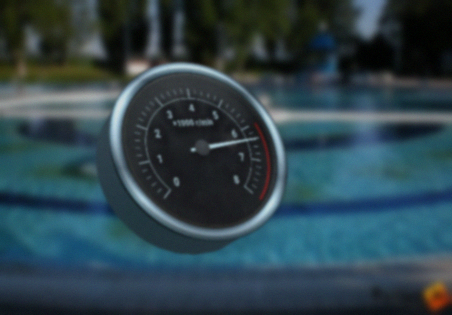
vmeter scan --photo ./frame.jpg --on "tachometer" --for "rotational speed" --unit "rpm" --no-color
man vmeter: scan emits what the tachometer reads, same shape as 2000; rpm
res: 6400; rpm
